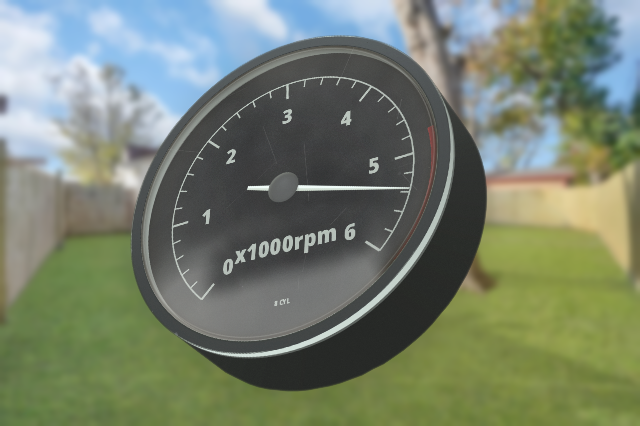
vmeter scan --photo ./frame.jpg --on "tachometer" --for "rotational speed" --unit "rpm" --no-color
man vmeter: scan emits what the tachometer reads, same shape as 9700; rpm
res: 5400; rpm
